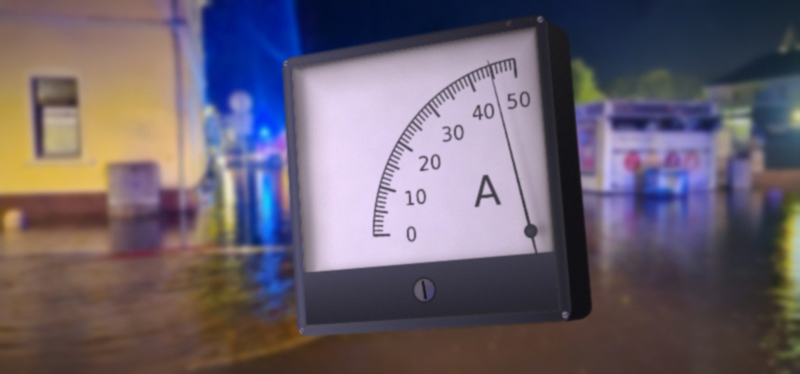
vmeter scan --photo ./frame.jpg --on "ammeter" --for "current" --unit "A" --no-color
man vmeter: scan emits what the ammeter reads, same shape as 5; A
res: 45; A
